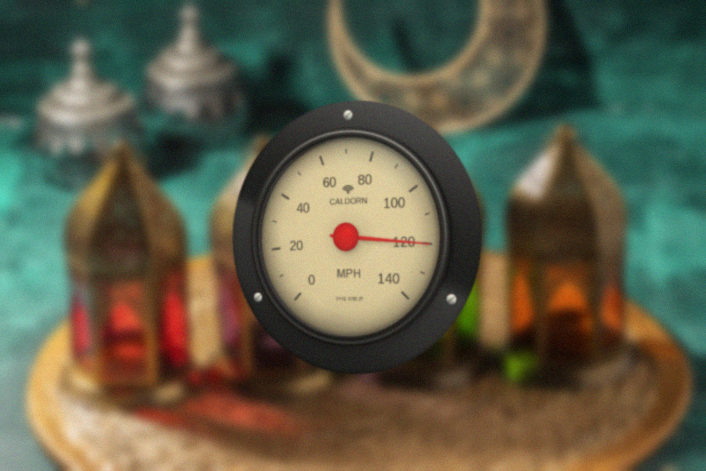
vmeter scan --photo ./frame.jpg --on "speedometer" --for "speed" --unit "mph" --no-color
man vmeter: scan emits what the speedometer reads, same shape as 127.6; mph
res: 120; mph
